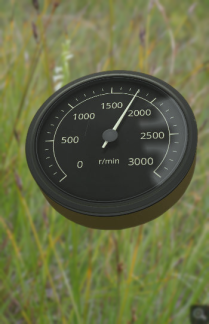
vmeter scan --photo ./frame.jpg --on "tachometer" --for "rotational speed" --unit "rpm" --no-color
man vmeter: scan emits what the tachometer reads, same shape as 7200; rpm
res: 1800; rpm
